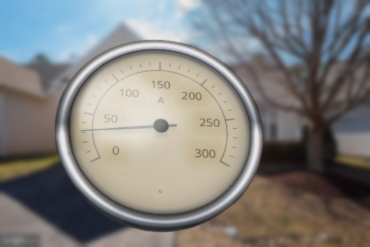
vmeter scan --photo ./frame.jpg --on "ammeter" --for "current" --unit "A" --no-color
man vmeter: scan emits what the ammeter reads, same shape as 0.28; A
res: 30; A
